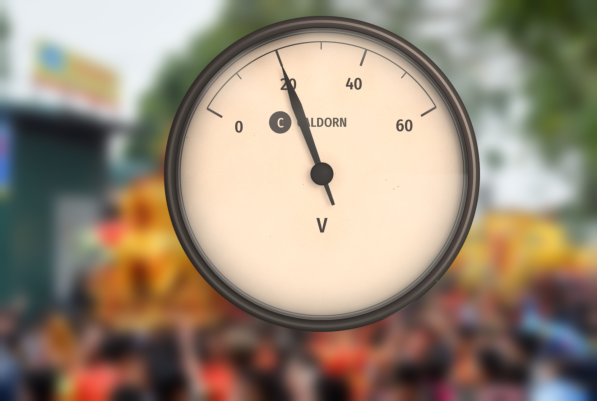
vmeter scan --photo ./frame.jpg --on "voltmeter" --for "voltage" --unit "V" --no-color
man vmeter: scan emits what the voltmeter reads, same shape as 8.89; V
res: 20; V
